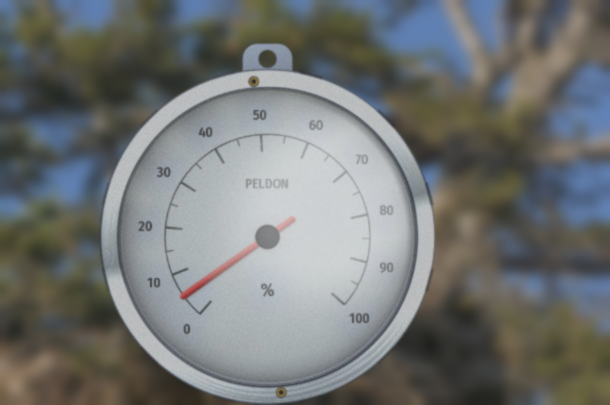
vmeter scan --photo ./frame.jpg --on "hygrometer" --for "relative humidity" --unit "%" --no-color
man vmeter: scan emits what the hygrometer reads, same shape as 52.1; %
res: 5; %
